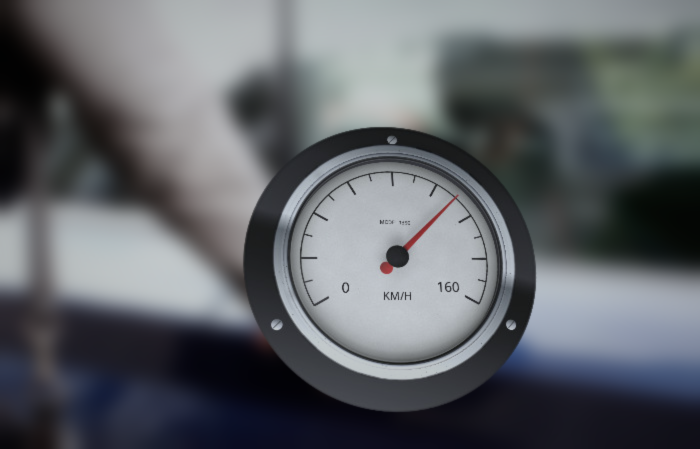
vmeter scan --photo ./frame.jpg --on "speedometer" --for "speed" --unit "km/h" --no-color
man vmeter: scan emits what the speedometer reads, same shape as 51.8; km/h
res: 110; km/h
